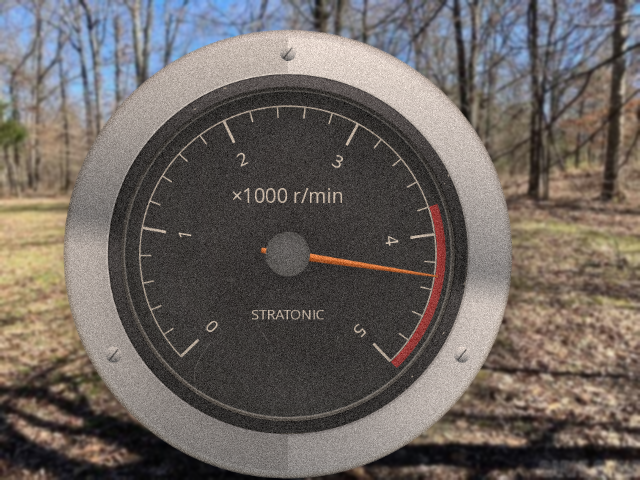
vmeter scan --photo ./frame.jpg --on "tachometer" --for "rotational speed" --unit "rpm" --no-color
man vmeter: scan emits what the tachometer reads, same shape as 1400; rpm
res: 4300; rpm
